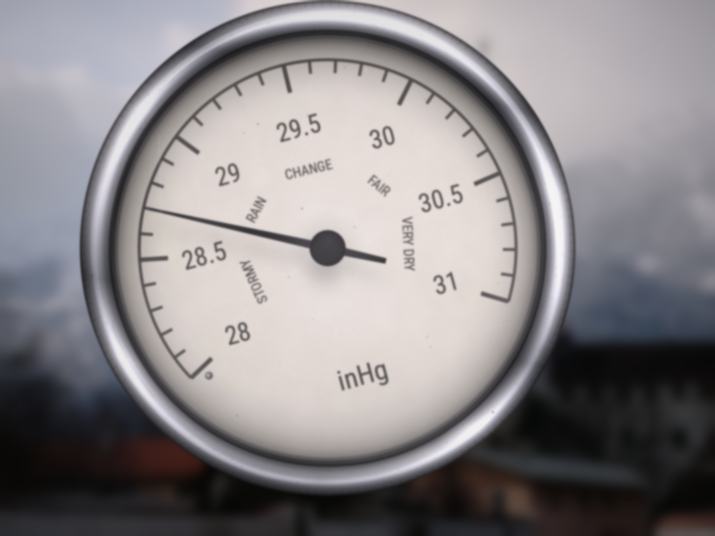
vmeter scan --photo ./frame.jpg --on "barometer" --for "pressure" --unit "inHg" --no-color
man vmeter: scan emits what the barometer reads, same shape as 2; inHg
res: 28.7; inHg
